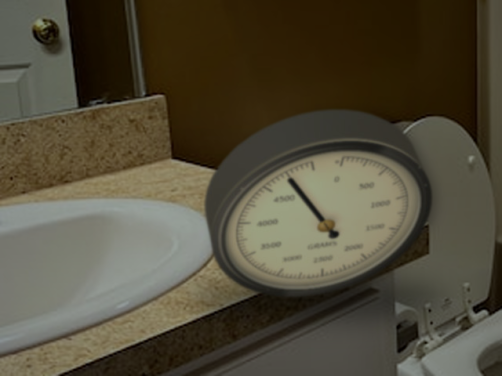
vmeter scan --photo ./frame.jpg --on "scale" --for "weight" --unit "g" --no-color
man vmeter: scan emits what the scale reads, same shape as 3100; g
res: 4750; g
